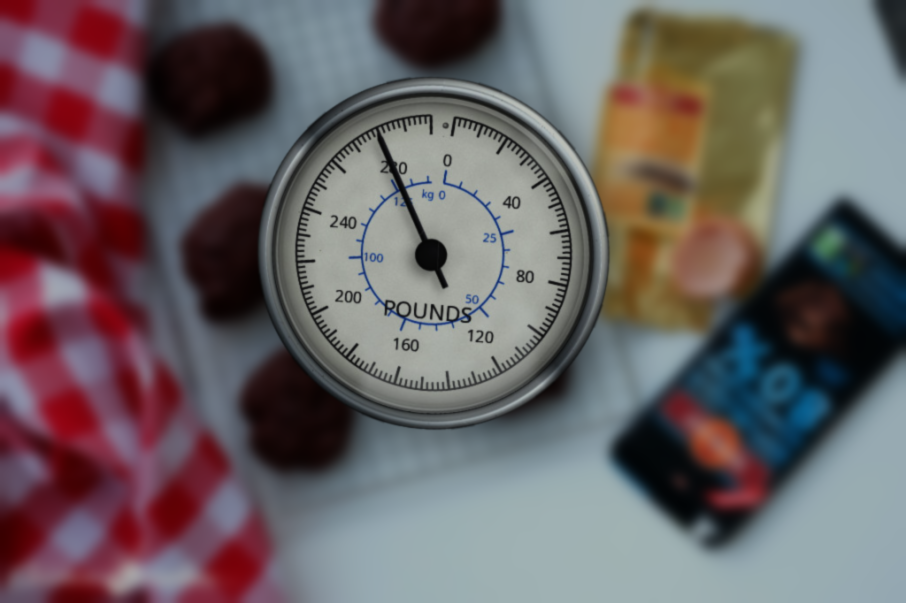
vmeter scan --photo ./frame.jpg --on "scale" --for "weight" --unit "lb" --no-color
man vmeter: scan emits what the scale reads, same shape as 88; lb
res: 280; lb
